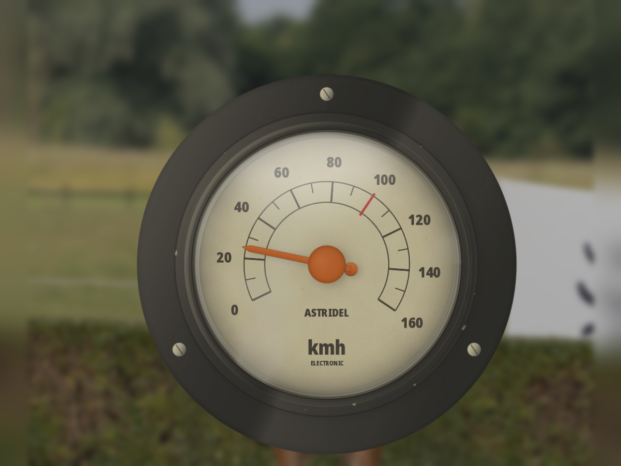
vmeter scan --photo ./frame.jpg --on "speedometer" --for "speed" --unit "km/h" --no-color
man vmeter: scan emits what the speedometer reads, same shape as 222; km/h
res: 25; km/h
